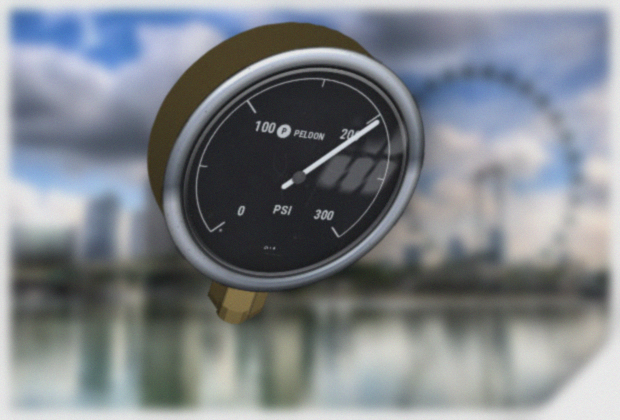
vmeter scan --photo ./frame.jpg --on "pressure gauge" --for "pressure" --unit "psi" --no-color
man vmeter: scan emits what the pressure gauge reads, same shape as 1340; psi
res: 200; psi
